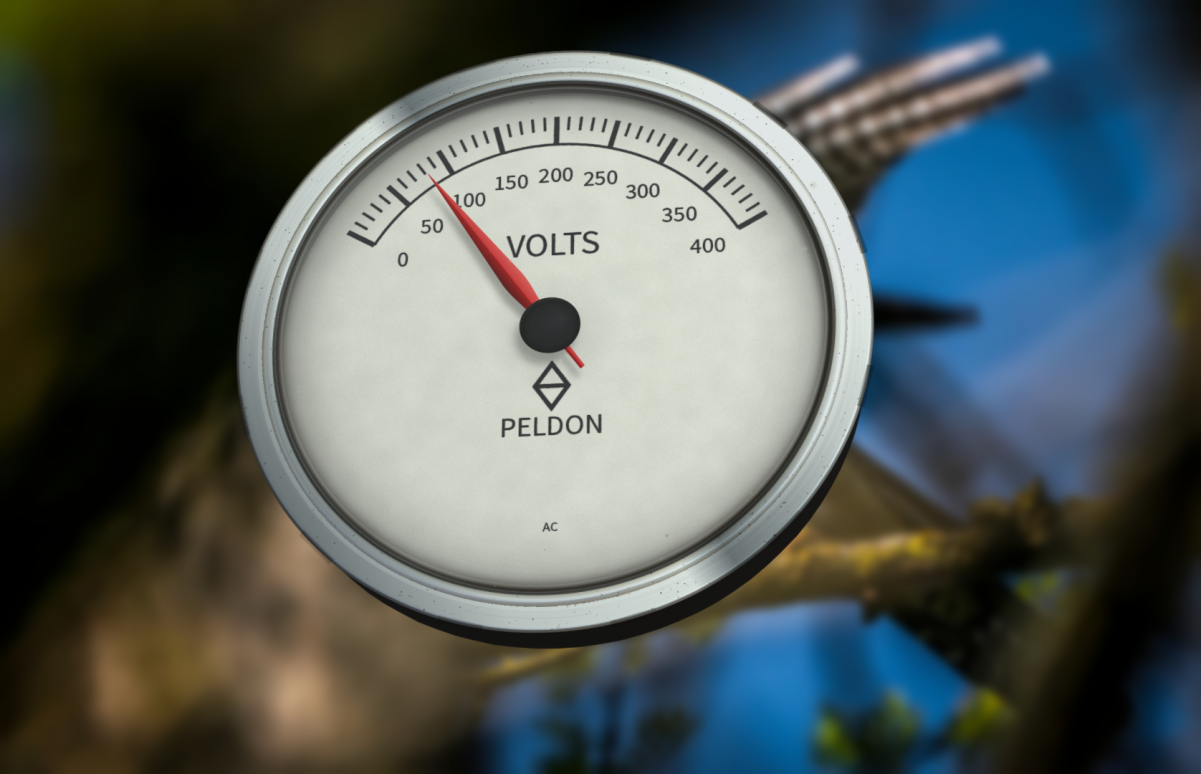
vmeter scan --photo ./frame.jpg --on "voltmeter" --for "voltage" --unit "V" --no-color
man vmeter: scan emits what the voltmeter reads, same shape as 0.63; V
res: 80; V
